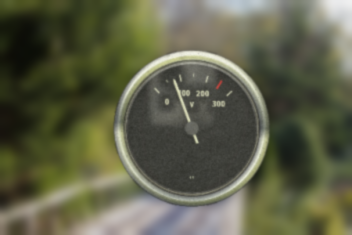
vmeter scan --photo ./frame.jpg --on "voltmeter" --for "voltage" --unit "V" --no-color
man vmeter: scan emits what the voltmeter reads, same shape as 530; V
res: 75; V
